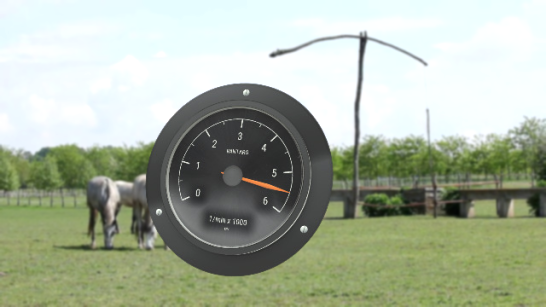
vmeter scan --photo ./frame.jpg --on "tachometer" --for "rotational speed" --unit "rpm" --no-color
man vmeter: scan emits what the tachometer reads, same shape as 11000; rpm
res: 5500; rpm
